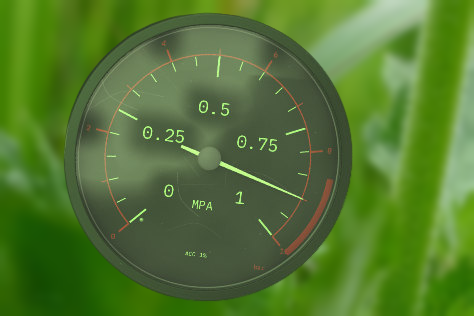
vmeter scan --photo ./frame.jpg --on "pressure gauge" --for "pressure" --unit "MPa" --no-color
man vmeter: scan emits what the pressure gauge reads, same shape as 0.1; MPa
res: 0.9; MPa
